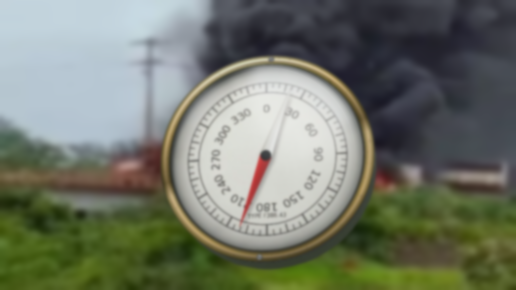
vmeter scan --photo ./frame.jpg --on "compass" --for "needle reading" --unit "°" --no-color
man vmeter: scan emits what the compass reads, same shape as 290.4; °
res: 200; °
